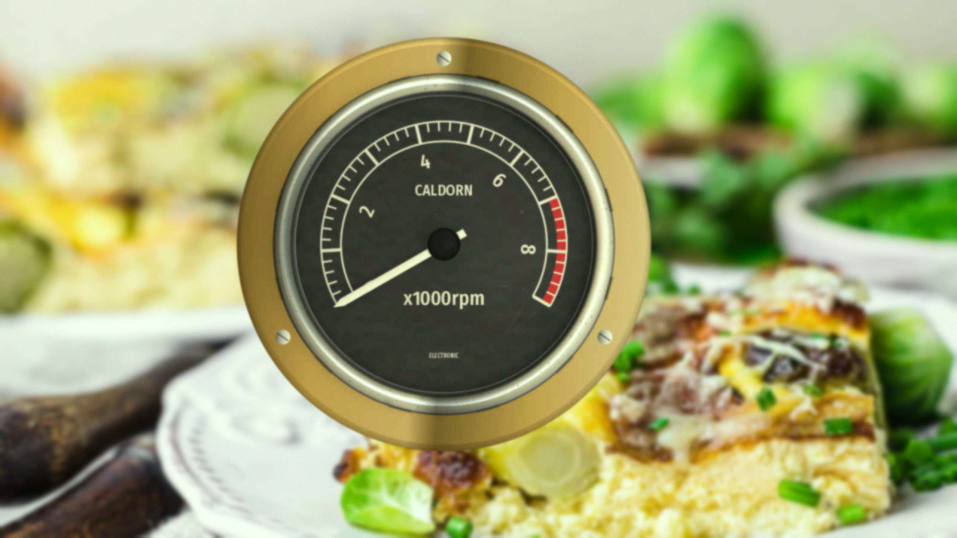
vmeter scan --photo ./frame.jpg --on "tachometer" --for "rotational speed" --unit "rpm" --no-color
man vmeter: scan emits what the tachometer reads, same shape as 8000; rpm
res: 0; rpm
